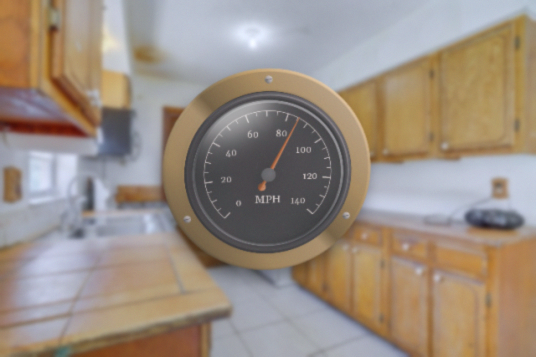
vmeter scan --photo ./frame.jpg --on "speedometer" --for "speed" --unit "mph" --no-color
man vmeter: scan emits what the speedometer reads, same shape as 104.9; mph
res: 85; mph
